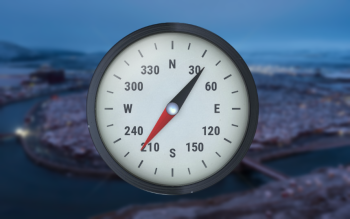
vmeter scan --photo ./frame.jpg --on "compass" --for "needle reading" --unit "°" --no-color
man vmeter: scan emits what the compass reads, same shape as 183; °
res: 217.5; °
